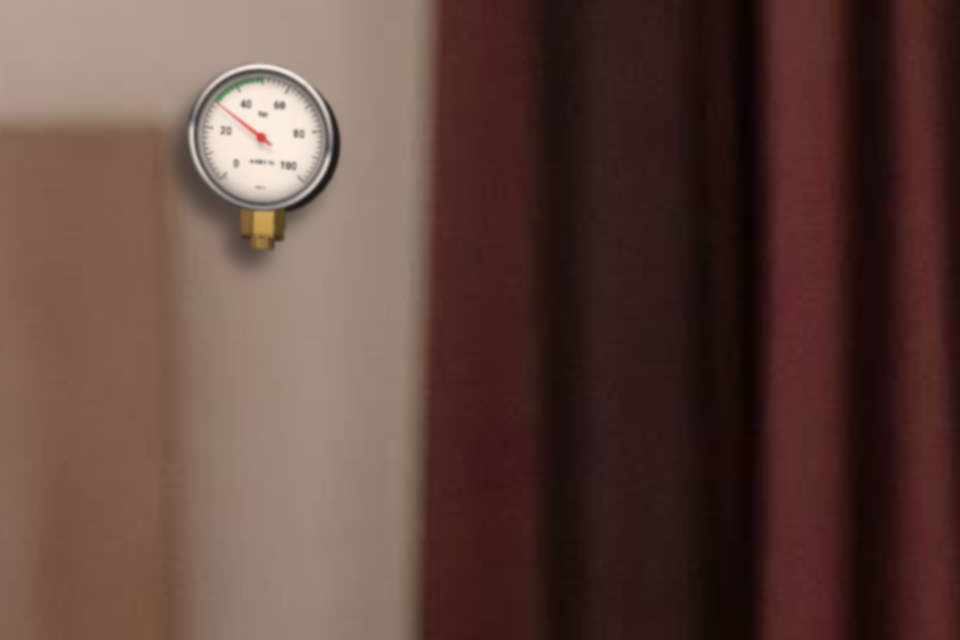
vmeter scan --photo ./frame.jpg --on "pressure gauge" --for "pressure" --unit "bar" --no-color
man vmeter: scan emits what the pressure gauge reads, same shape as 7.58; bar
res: 30; bar
